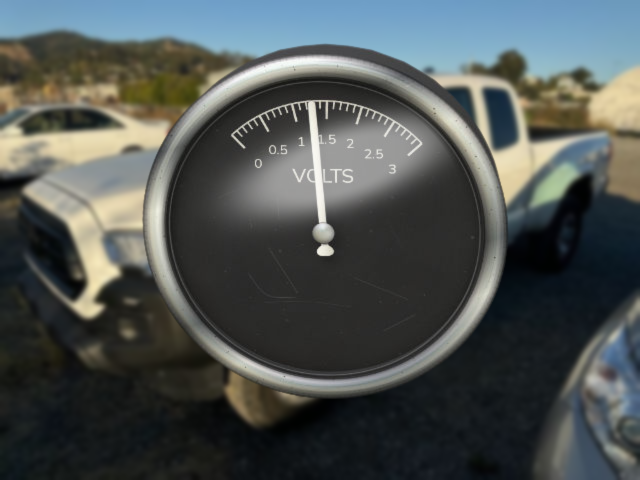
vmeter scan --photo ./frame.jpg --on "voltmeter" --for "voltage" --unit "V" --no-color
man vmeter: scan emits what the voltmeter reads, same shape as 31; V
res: 1.3; V
